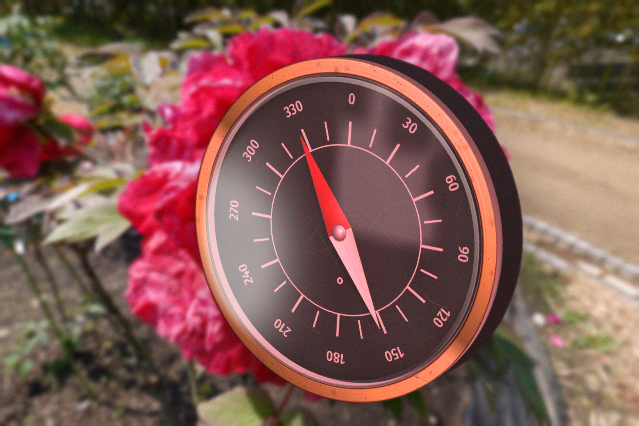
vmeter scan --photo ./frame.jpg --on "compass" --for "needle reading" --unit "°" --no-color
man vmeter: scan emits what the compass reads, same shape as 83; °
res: 330; °
